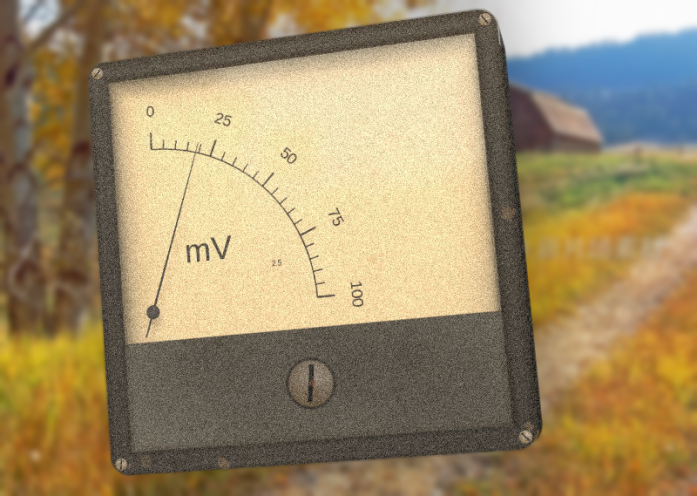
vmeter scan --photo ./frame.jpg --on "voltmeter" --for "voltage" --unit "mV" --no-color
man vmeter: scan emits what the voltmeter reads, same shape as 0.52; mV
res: 20; mV
